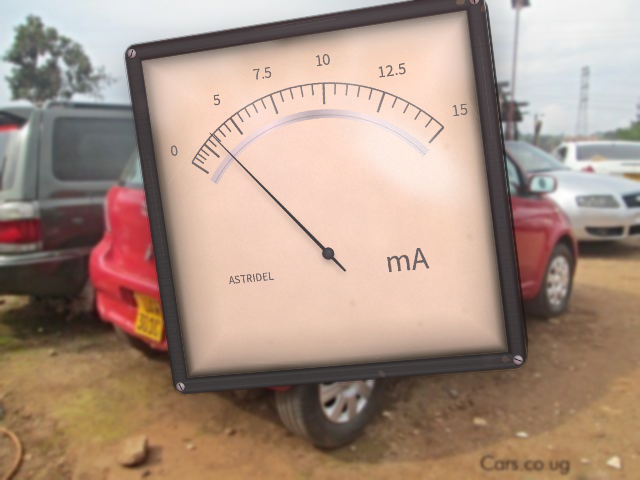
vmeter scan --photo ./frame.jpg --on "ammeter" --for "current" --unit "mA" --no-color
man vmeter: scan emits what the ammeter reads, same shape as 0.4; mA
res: 3.5; mA
